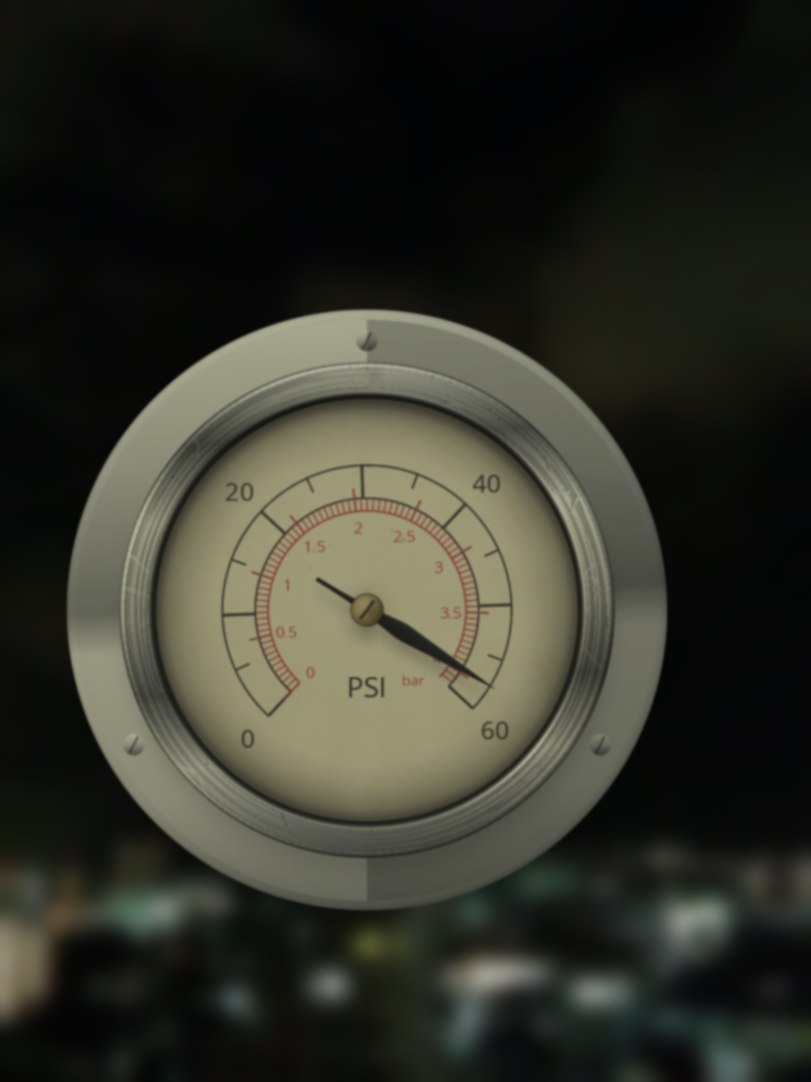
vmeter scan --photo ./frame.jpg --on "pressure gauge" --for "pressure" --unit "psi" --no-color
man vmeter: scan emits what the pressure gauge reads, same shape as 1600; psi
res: 57.5; psi
